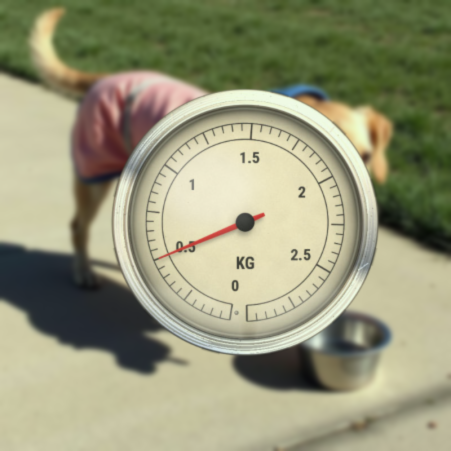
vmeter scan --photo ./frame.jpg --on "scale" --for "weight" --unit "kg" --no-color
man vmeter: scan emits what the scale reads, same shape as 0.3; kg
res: 0.5; kg
